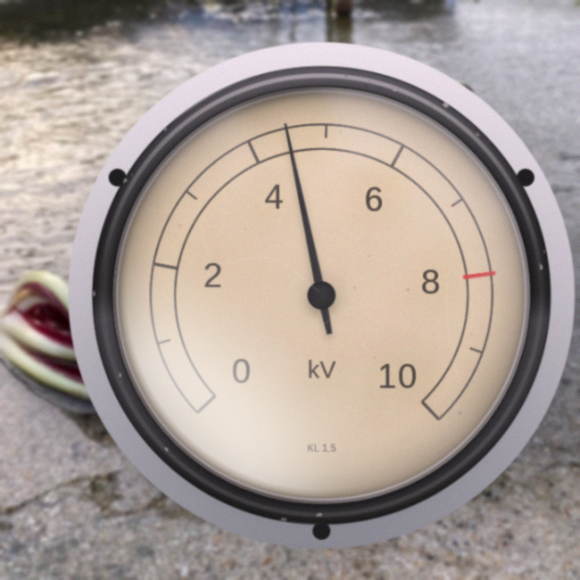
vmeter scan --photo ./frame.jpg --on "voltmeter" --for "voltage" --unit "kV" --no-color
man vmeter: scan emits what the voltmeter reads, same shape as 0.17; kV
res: 4.5; kV
